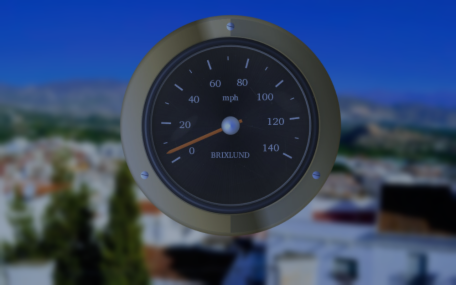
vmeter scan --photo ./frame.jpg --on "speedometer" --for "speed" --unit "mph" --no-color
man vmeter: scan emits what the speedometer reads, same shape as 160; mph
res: 5; mph
